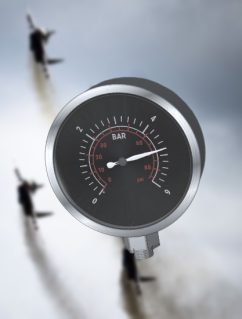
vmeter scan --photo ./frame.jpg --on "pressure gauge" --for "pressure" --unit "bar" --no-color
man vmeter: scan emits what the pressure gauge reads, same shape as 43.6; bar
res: 4.8; bar
